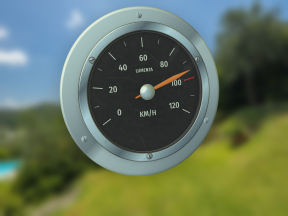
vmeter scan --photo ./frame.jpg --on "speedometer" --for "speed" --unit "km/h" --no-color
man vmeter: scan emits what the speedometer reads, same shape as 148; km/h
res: 95; km/h
